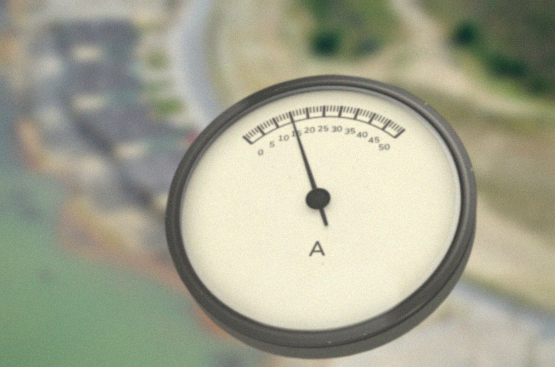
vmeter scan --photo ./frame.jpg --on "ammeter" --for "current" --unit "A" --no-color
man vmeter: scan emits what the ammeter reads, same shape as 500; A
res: 15; A
